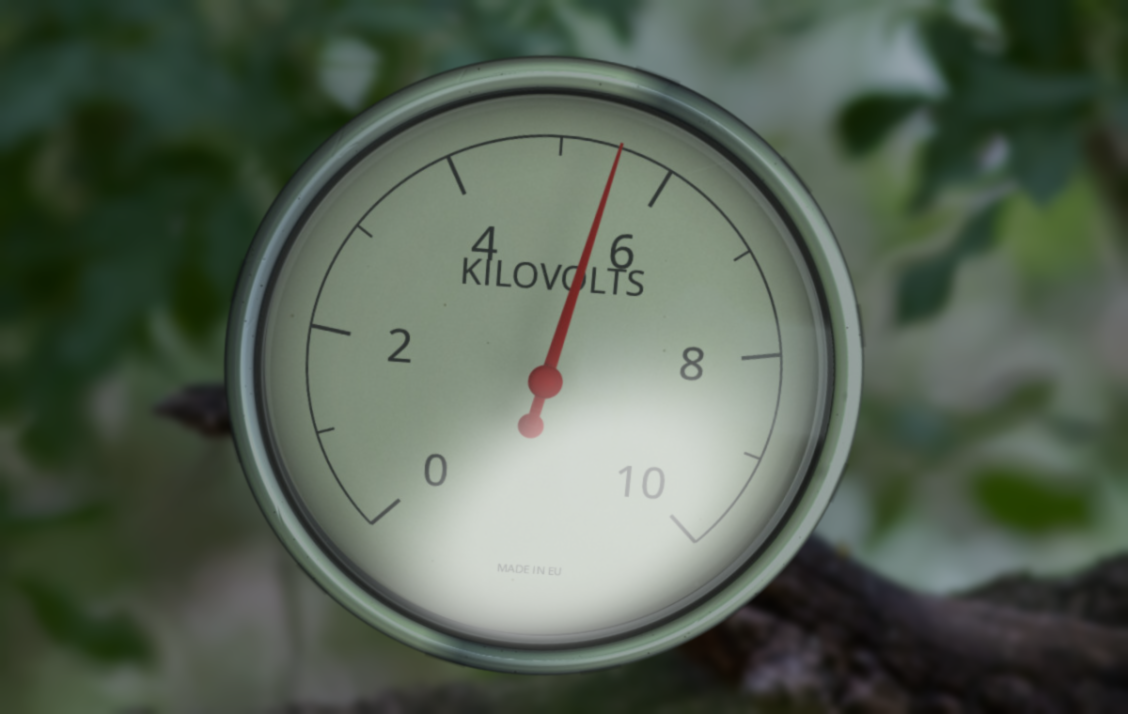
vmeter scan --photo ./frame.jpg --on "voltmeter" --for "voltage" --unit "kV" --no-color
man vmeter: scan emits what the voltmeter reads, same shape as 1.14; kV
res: 5.5; kV
